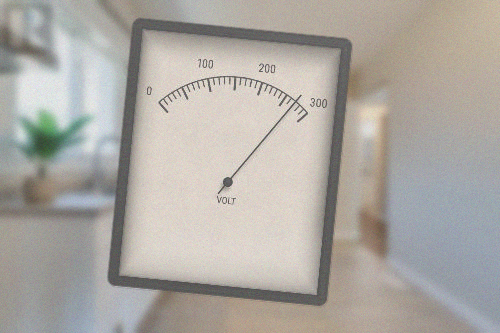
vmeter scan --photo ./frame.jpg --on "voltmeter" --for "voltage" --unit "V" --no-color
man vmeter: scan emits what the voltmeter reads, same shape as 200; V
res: 270; V
